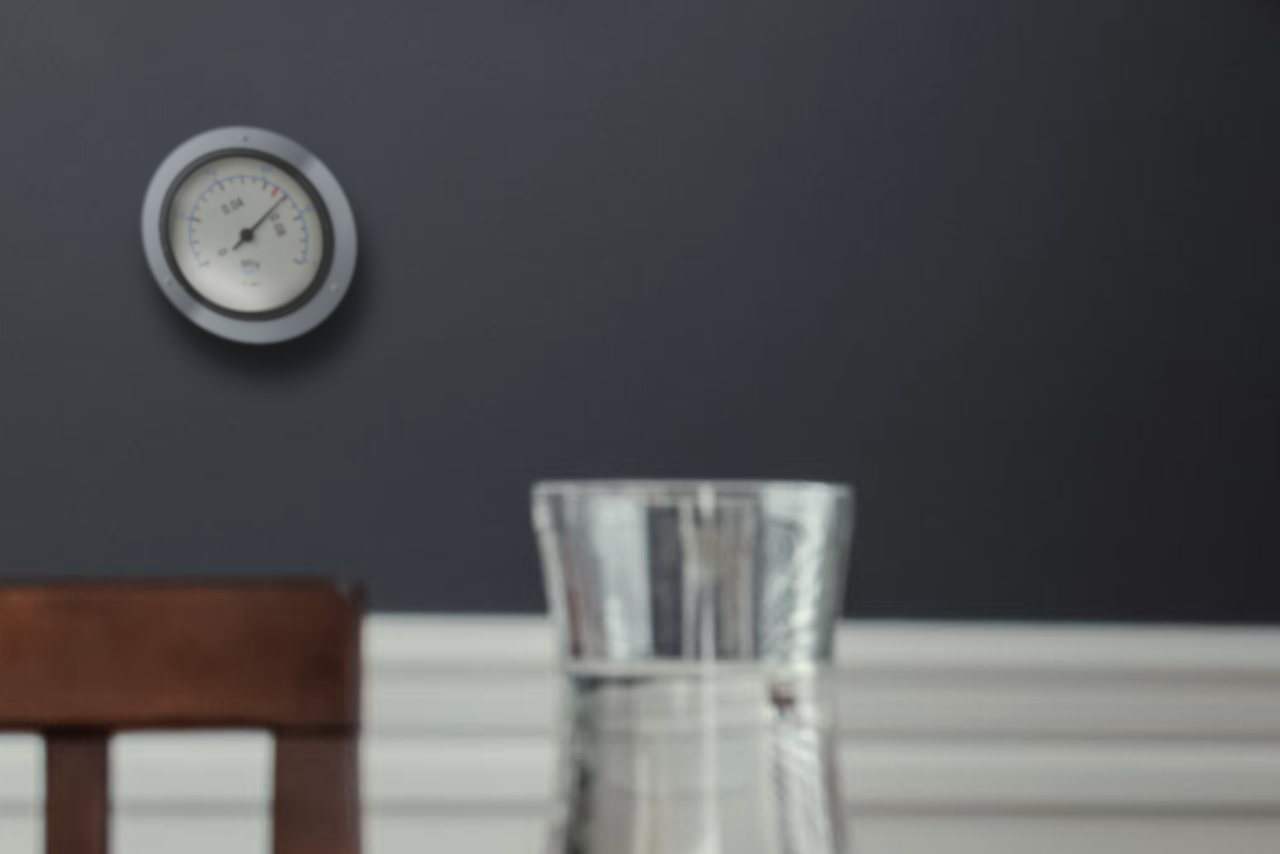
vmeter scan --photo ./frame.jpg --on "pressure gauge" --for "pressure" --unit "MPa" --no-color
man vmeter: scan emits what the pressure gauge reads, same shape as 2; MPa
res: 0.07; MPa
